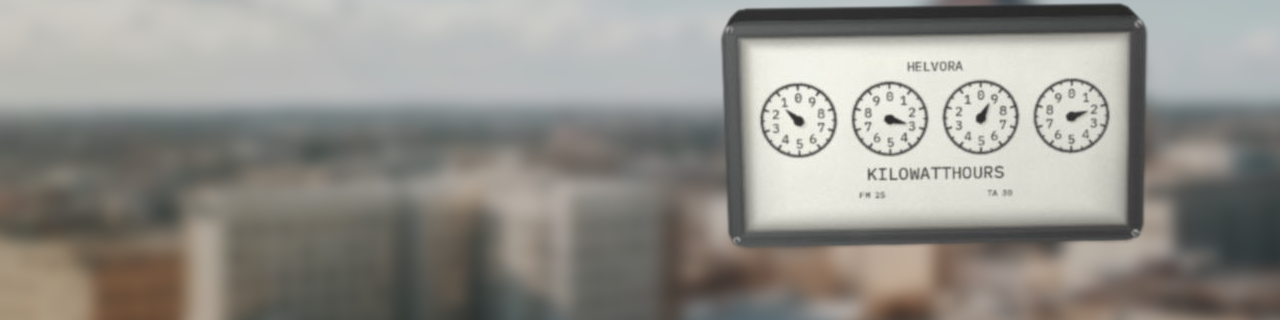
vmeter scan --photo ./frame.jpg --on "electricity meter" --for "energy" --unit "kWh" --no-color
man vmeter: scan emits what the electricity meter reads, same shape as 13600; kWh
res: 1292; kWh
